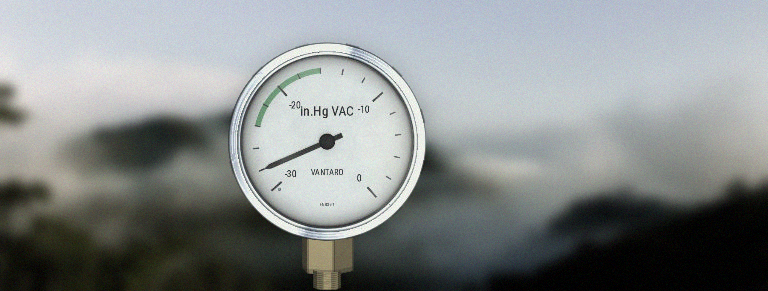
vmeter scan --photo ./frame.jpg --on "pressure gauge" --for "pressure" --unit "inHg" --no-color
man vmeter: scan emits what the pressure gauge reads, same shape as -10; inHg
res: -28; inHg
